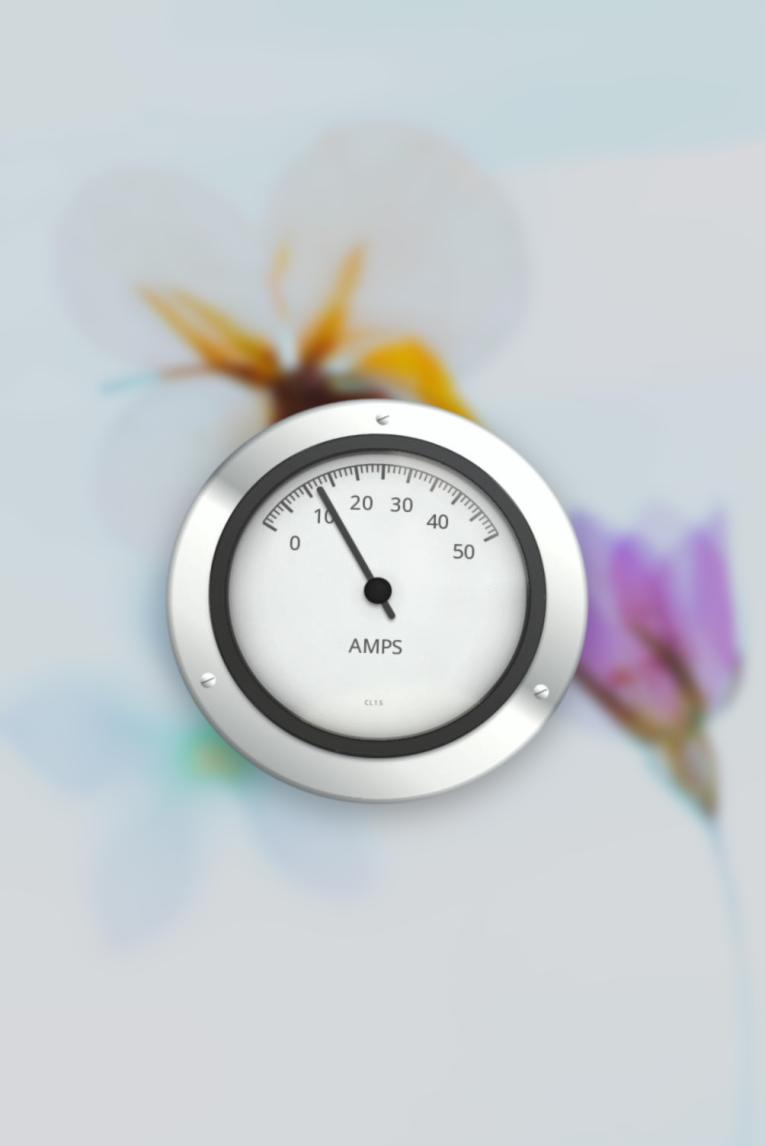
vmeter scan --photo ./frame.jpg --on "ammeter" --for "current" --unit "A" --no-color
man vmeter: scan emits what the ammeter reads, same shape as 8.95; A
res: 12; A
